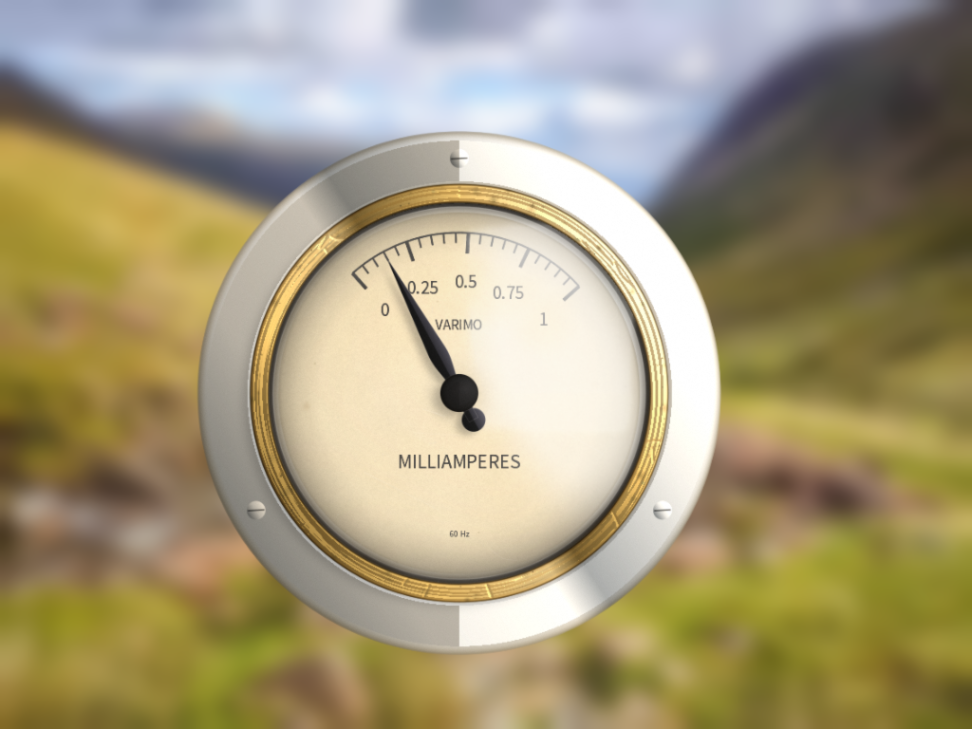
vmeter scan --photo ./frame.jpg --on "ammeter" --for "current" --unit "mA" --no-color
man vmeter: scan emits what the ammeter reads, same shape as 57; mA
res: 0.15; mA
